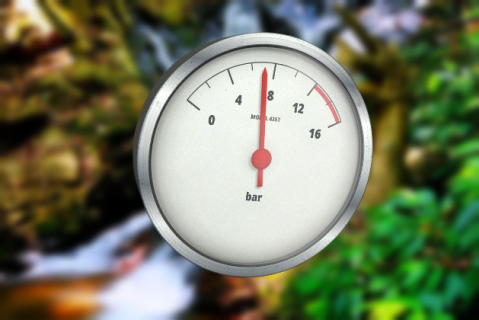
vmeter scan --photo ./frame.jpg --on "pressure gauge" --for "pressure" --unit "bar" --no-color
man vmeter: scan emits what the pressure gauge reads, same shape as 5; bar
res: 7; bar
